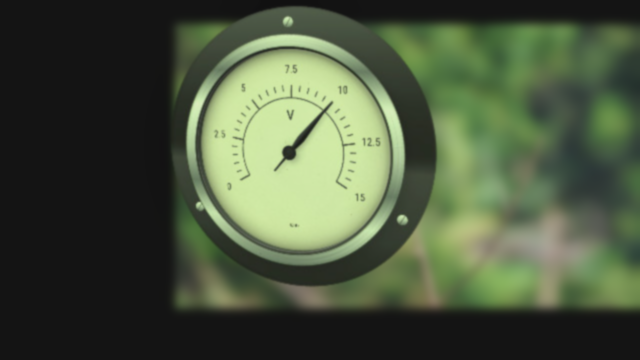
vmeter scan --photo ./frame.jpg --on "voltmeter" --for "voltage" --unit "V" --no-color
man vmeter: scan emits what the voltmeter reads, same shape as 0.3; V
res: 10; V
